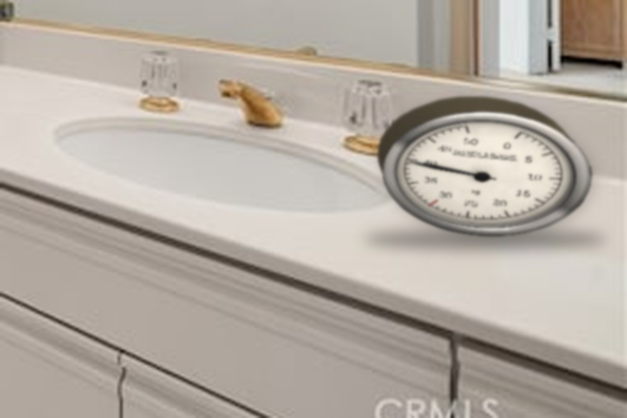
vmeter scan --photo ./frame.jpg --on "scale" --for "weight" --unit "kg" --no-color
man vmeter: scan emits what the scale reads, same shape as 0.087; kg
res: 40; kg
